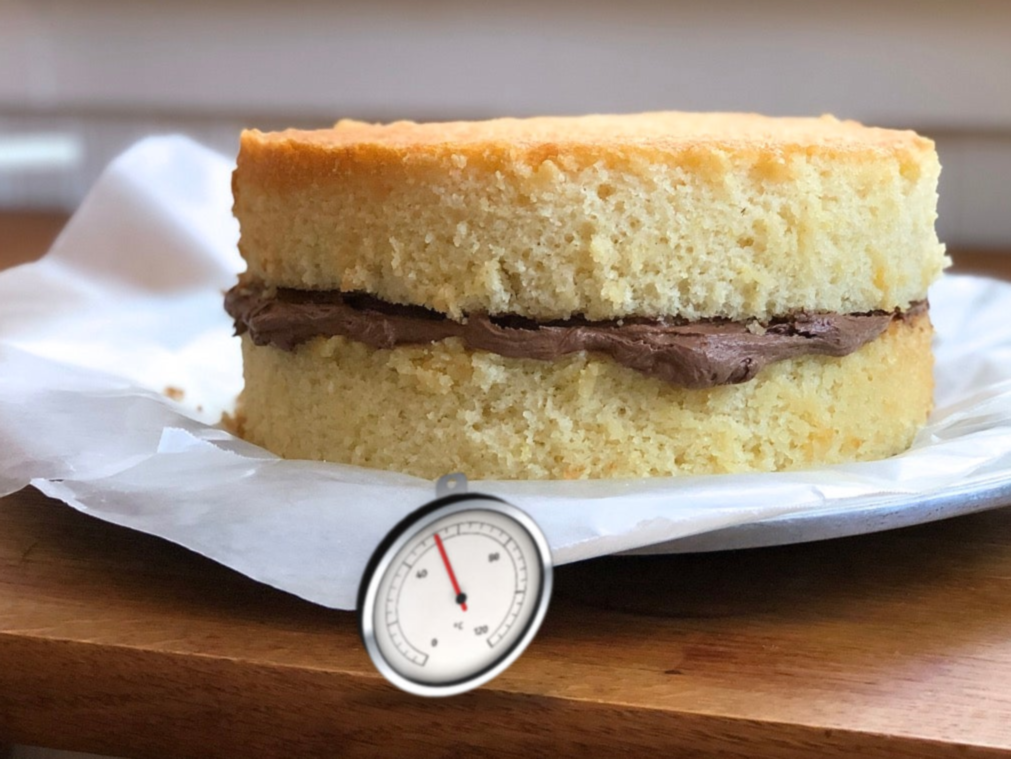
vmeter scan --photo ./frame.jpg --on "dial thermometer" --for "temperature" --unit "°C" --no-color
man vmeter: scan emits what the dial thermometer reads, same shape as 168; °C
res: 52; °C
